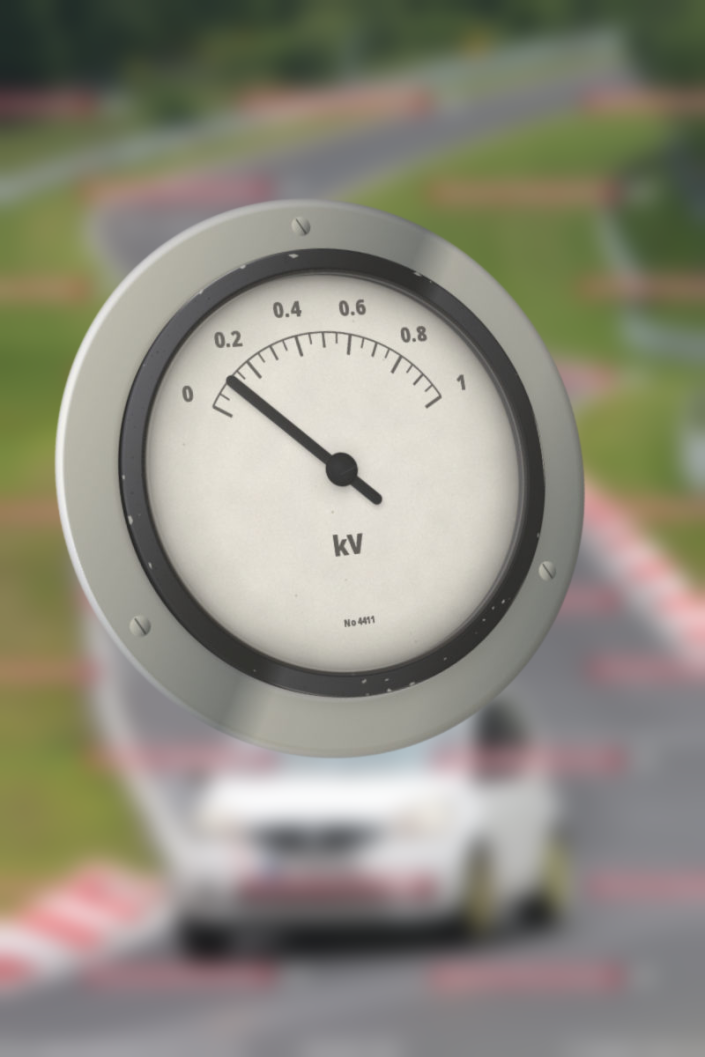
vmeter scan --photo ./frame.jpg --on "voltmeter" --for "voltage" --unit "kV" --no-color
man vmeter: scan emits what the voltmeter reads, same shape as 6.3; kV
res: 0.1; kV
